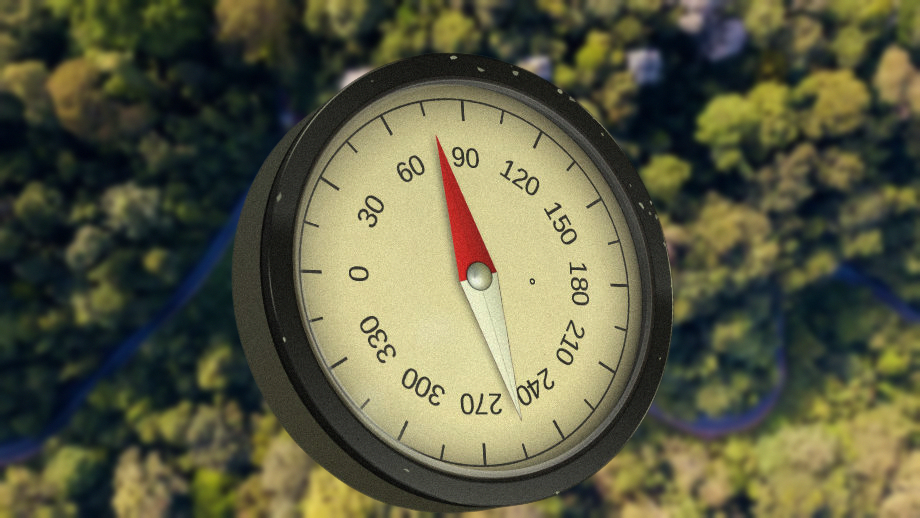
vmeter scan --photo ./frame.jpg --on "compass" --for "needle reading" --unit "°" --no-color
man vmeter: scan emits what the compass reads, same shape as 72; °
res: 75; °
